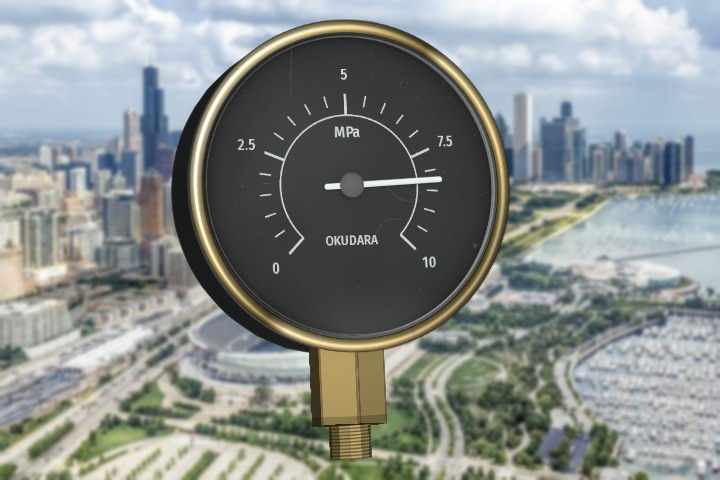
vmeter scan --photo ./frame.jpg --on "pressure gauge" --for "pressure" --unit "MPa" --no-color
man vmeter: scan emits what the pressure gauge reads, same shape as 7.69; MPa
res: 8.25; MPa
